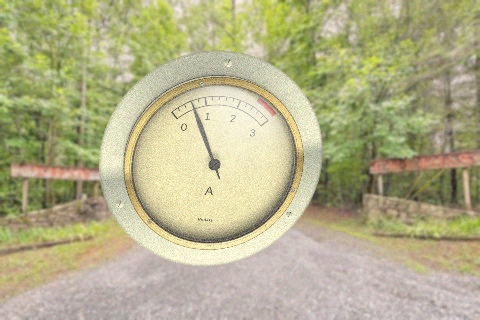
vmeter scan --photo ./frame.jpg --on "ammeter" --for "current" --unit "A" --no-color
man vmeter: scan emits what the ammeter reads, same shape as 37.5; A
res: 0.6; A
